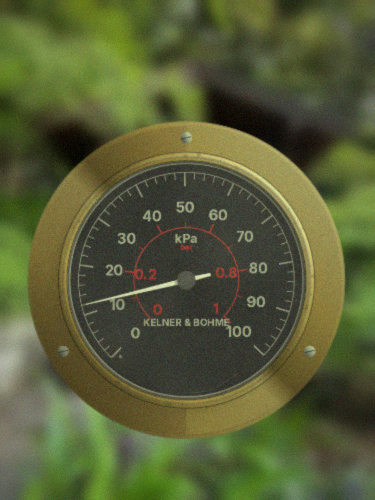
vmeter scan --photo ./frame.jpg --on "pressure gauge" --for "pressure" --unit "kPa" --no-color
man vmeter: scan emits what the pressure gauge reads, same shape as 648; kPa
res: 12; kPa
